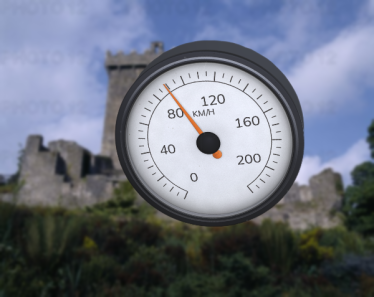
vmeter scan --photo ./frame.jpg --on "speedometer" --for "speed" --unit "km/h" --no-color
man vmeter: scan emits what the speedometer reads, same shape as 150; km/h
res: 90; km/h
